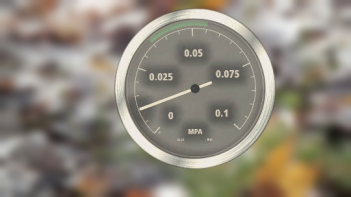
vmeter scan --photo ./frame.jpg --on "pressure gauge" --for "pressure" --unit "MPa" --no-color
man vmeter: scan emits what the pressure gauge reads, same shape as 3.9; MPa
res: 0.01; MPa
